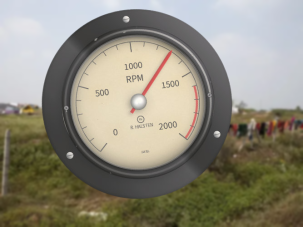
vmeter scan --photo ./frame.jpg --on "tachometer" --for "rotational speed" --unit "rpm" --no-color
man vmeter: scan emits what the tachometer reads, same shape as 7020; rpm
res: 1300; rpm
